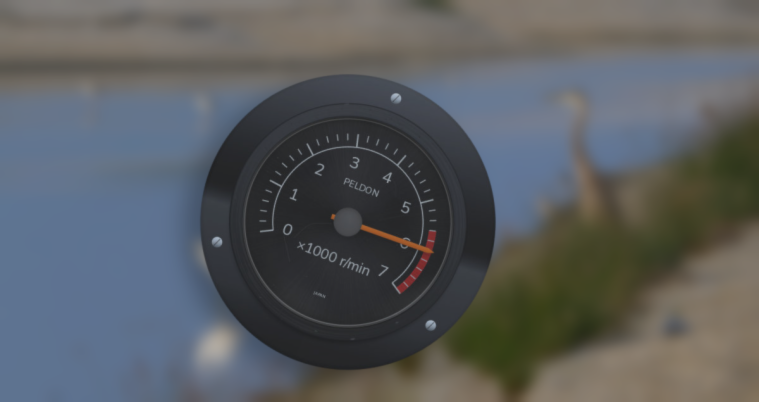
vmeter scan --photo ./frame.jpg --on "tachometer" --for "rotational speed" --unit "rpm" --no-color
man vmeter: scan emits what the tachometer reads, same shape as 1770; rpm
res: 6000; rpm
